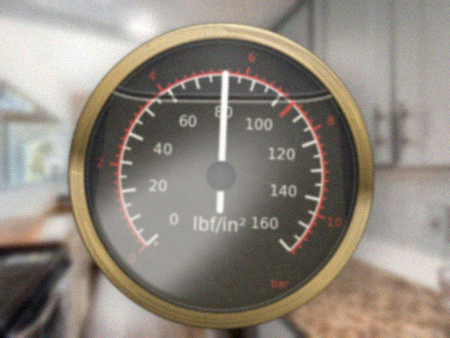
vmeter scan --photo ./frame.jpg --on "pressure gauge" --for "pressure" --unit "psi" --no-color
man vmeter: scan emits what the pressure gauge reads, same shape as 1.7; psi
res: 80; psi
